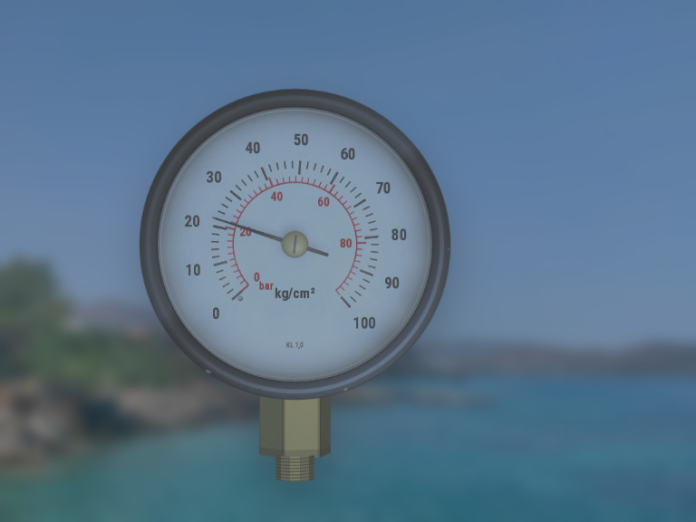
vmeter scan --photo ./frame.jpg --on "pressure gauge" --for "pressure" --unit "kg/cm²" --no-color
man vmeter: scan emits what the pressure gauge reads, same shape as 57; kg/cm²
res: 22; kg/cm²
